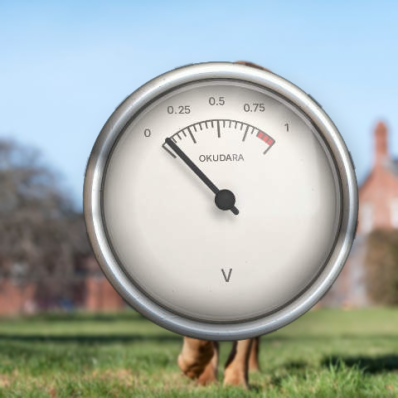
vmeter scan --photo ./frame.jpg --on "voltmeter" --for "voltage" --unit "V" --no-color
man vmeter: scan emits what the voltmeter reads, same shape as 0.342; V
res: 0.05; V
